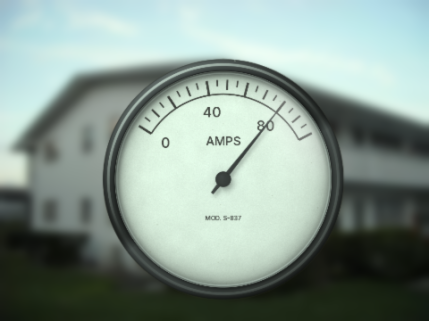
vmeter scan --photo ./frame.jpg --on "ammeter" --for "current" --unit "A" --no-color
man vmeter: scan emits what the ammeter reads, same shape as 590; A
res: 80; A
